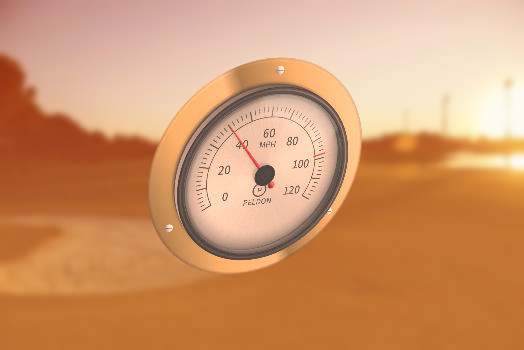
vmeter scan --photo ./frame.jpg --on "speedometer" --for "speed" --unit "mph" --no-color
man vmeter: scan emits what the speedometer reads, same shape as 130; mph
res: 40; mph
